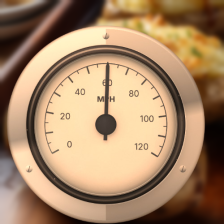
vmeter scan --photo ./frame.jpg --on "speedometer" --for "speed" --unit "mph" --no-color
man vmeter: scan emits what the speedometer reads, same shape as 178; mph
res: 60; mph
